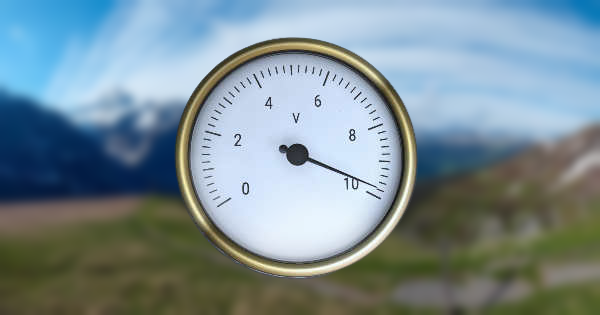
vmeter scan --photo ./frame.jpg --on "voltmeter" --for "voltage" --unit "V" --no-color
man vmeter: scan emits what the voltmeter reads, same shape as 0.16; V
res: 9.8; V
